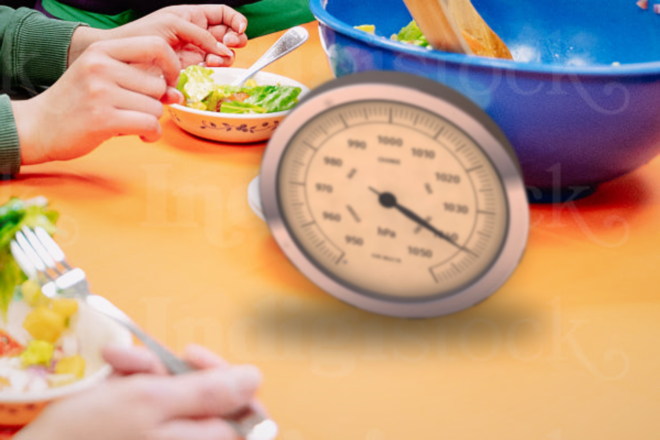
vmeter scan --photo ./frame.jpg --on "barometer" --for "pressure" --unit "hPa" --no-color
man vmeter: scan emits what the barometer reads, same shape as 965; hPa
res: 1040; hPa
